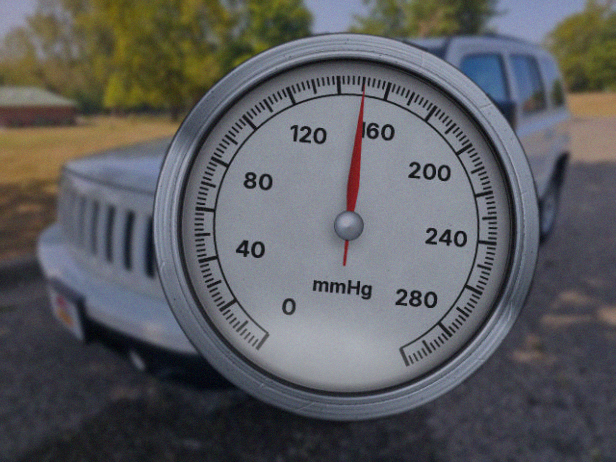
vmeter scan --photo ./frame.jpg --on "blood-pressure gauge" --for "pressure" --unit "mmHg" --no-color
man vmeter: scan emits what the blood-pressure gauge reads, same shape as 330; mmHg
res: 150; mmHg
